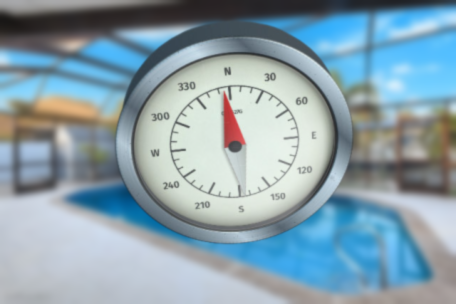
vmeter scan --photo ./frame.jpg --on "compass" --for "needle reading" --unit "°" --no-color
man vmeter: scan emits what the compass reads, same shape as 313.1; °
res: 355; °
